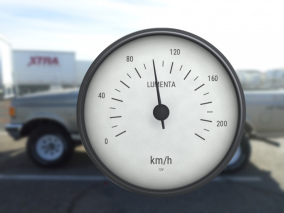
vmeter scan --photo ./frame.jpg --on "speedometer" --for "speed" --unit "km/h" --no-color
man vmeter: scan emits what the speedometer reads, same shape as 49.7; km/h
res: 100; km/h
